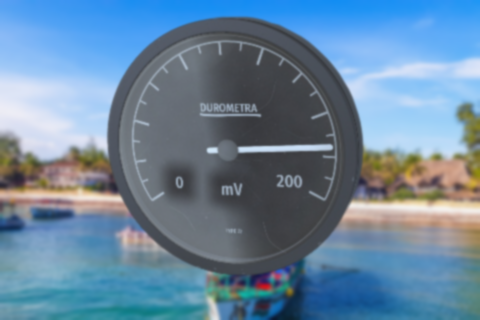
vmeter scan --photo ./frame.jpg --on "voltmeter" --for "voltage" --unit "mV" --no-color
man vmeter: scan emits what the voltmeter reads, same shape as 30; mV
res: 175; mV
